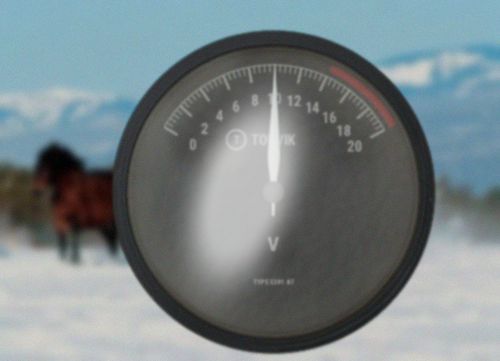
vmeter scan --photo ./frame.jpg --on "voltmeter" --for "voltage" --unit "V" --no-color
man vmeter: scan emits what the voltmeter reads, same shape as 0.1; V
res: 10; V
